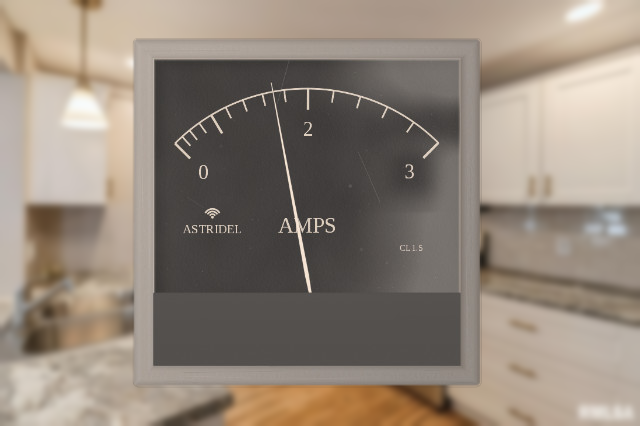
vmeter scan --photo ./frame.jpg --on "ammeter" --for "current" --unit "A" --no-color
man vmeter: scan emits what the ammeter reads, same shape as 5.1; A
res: 1.7; A
